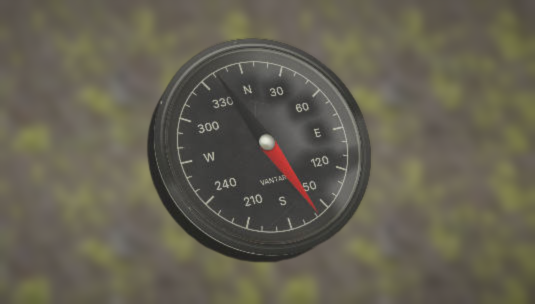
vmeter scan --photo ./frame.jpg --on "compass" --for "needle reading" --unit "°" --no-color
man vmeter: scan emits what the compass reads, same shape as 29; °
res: 160; °
